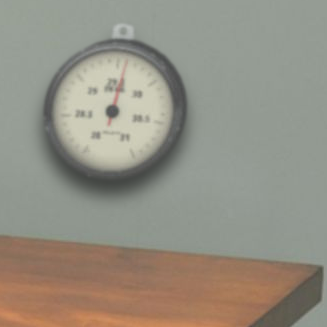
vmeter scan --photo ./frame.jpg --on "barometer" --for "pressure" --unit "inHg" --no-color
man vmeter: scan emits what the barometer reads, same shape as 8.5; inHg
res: 29.6; inHg
